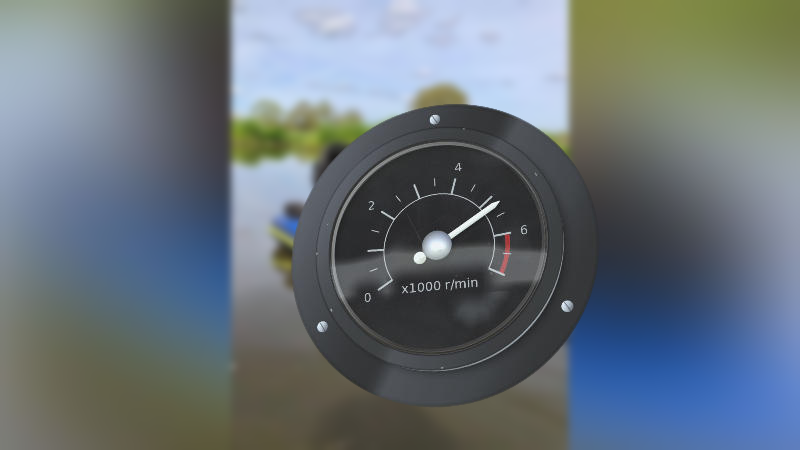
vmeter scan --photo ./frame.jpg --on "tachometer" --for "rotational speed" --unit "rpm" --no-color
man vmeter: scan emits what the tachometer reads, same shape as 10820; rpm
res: 5250; rpm
